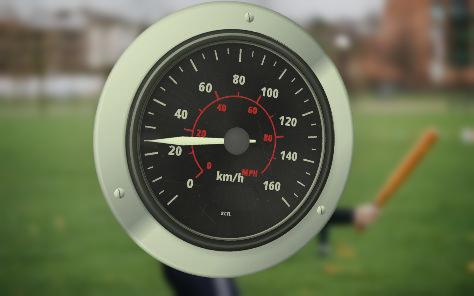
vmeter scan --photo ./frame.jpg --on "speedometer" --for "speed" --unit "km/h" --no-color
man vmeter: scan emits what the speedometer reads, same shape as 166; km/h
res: 25; km/h
